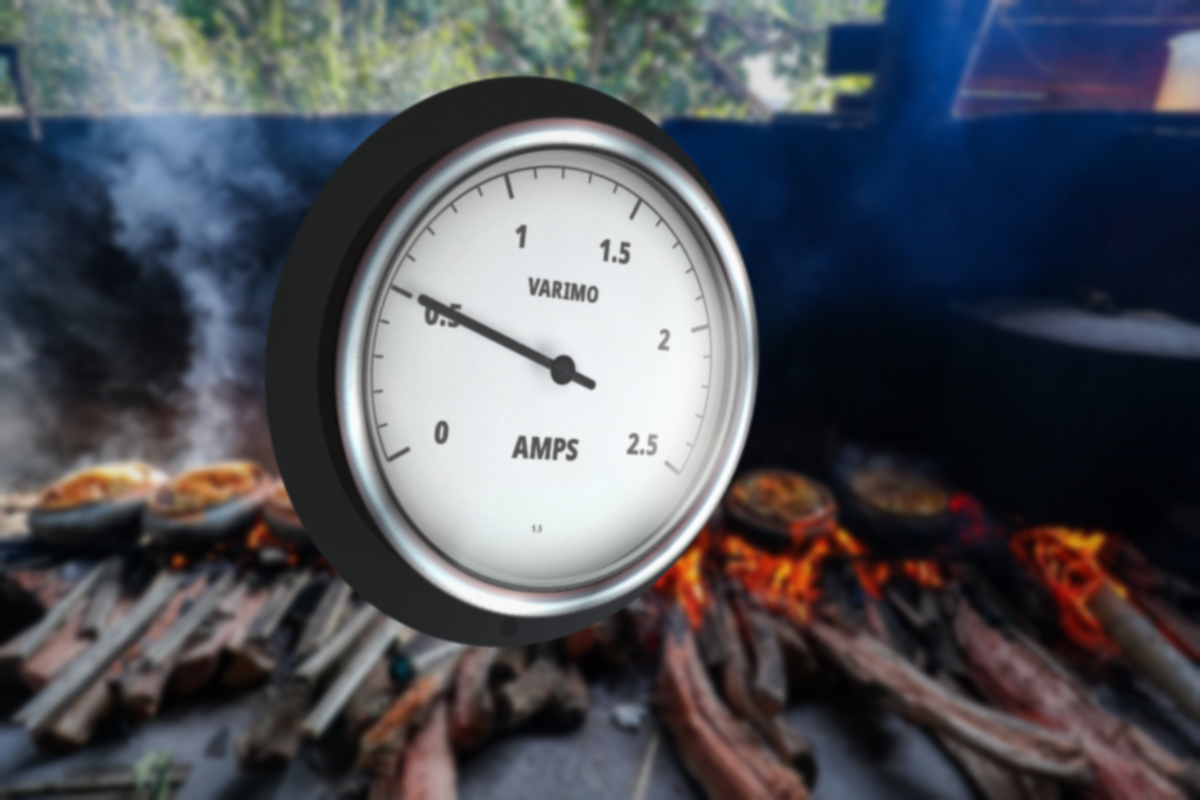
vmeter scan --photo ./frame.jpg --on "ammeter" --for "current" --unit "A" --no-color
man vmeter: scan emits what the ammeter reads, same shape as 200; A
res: 0.5; A
